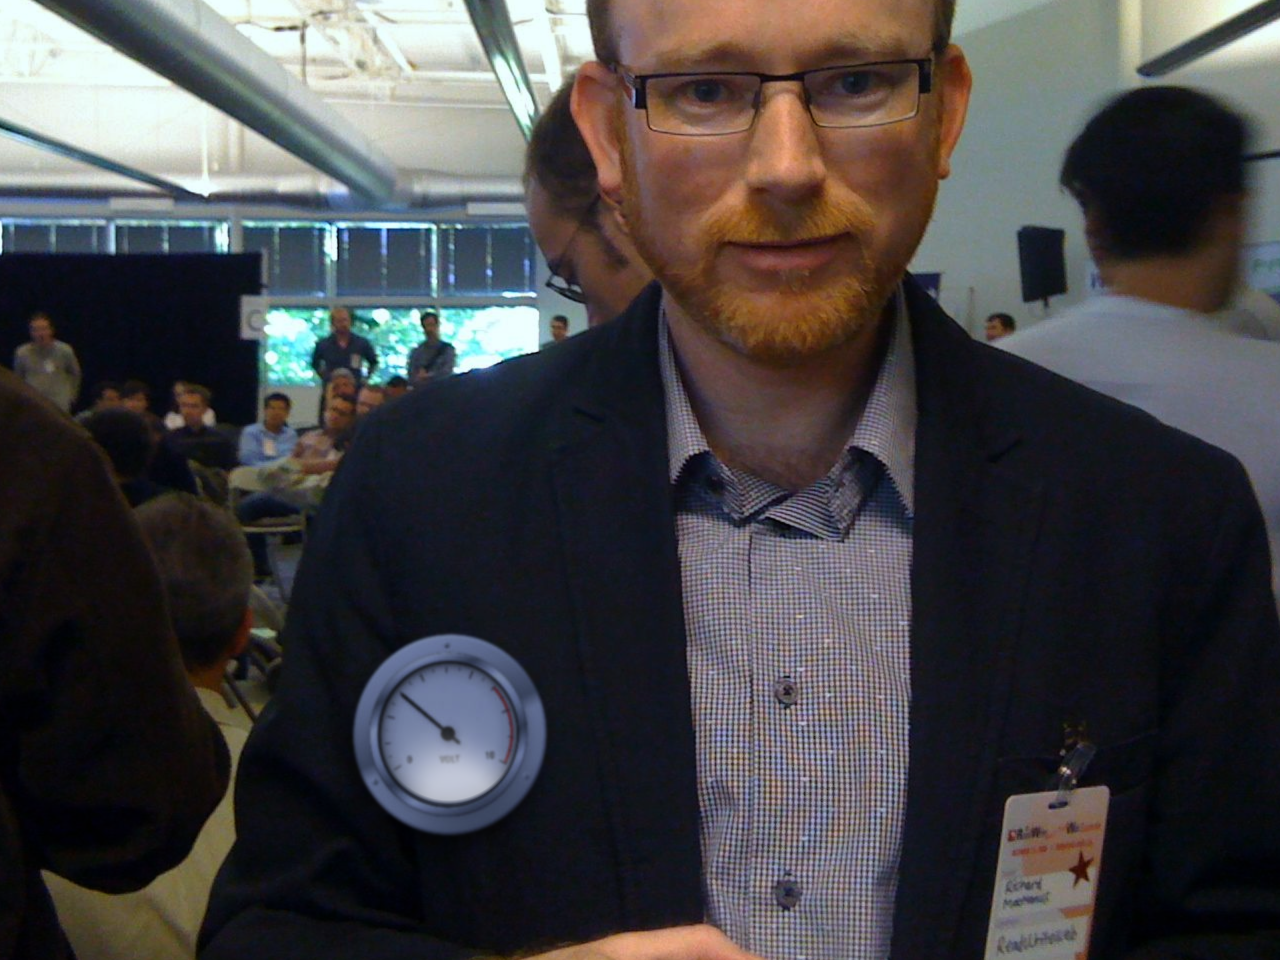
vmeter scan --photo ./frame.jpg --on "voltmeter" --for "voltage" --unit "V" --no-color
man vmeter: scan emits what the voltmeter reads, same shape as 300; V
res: 3; V
